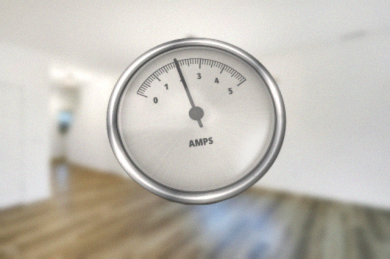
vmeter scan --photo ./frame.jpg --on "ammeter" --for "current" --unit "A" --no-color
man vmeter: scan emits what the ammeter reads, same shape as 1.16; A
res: 2; A
